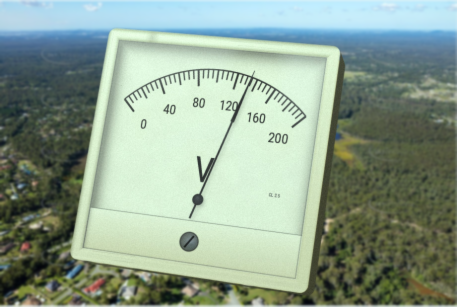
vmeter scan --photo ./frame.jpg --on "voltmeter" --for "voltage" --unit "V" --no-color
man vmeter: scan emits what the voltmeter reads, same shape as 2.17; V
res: 135; V
